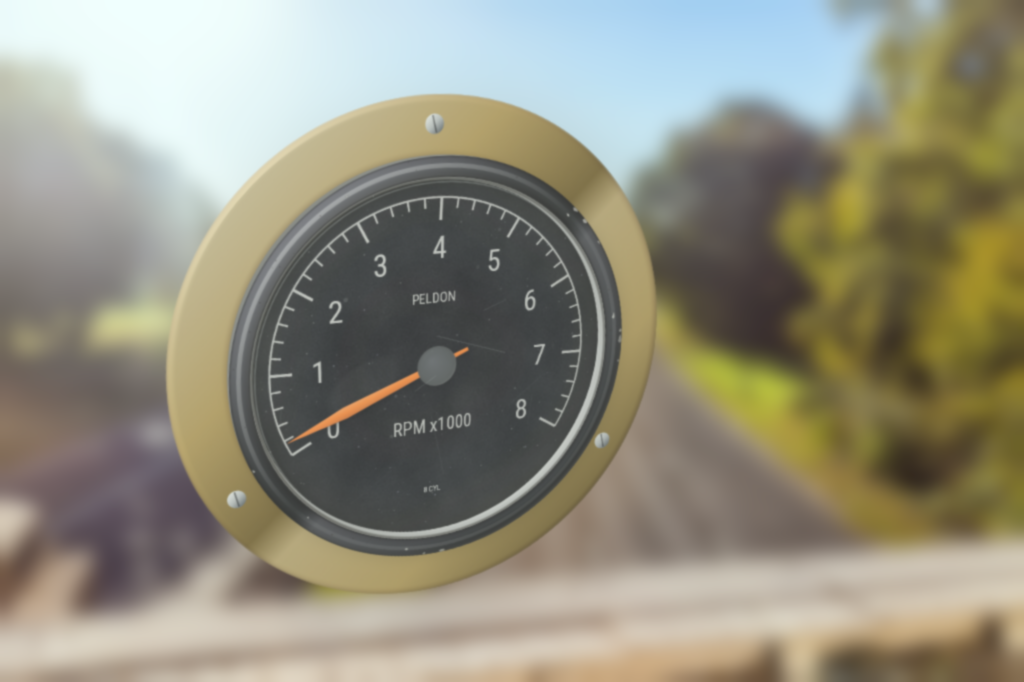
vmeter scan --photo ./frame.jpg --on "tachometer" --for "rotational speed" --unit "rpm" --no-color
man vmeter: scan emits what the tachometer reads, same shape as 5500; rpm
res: 200; rpm
